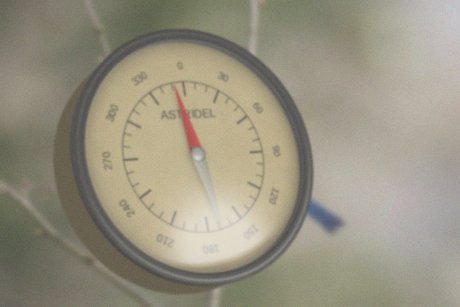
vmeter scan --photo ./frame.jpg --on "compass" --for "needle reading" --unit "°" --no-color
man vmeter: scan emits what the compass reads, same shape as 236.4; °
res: 350; °
